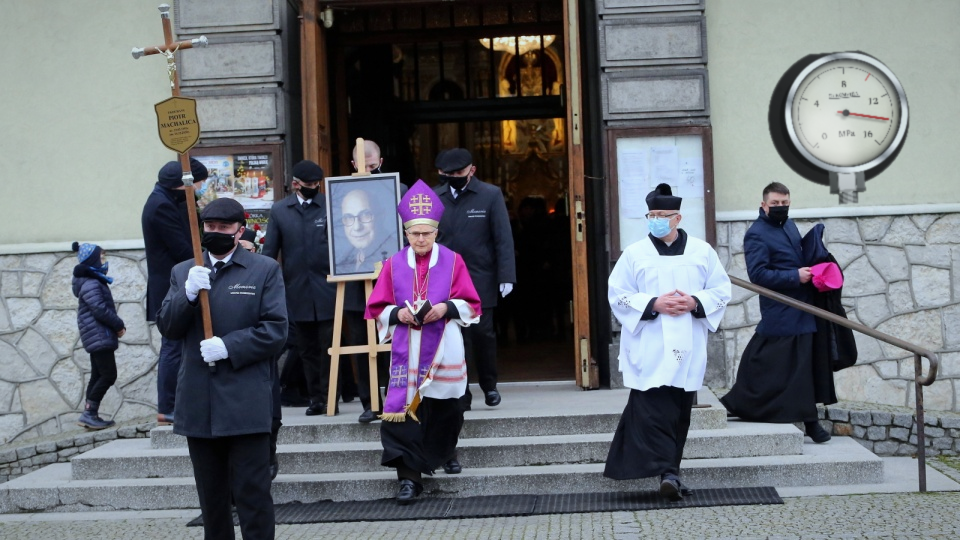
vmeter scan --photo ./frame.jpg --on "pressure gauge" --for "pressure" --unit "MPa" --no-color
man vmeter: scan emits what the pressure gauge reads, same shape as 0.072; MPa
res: 14; MPa
